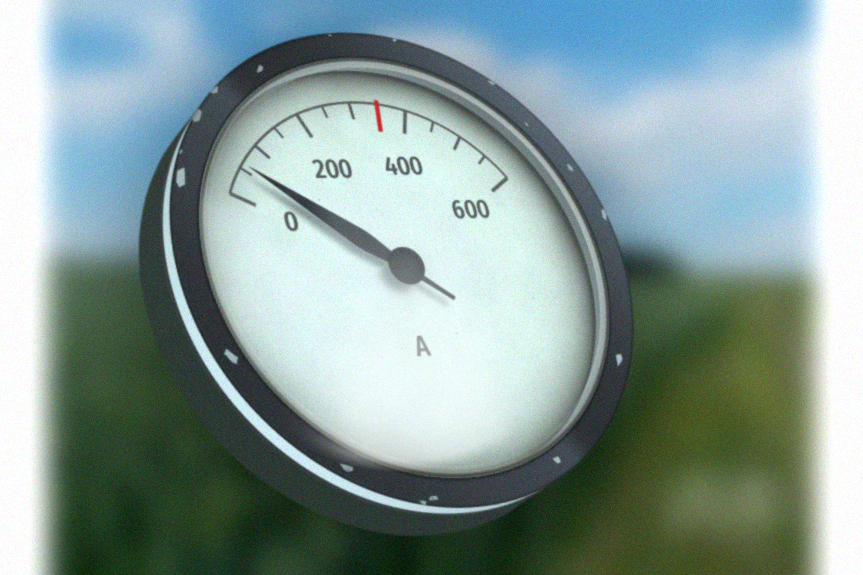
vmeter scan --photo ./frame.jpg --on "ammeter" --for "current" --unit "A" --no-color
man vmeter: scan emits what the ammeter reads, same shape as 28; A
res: 50; A
